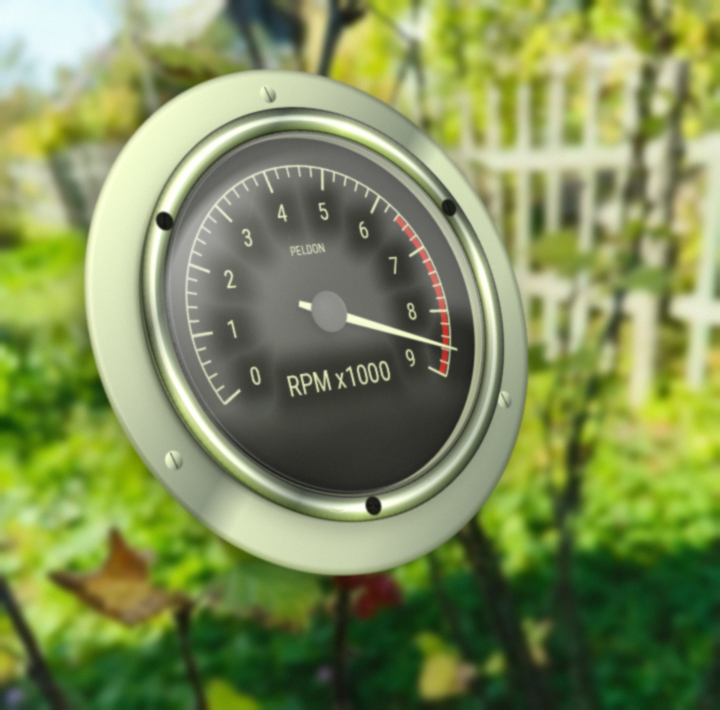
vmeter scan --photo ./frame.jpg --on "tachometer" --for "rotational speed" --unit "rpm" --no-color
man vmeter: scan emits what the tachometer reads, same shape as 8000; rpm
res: 8600; rpm
